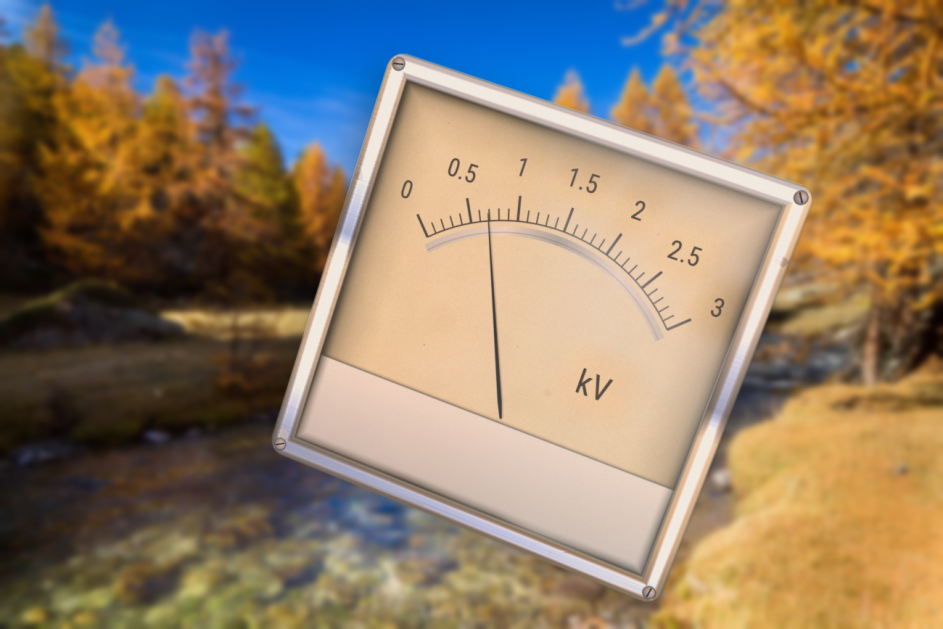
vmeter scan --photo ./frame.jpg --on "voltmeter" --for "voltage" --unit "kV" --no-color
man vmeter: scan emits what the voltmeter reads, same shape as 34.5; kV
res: 0.7; kV
